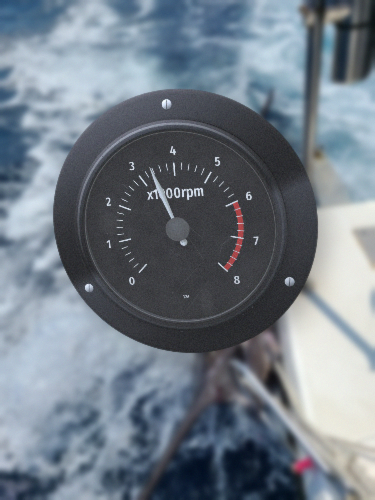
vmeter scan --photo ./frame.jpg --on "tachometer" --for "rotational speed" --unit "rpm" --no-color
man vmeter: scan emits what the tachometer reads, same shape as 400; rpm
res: 3400; rpm
